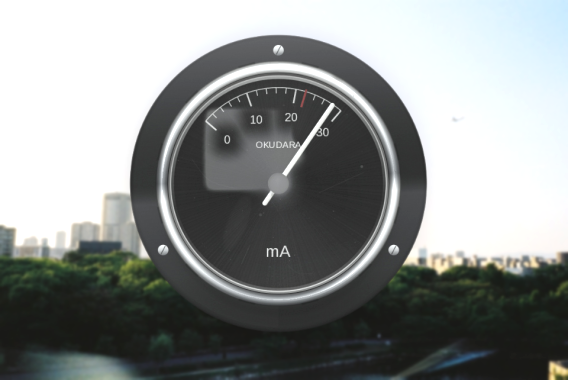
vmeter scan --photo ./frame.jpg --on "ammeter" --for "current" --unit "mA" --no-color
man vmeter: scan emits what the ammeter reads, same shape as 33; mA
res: 28; mA
